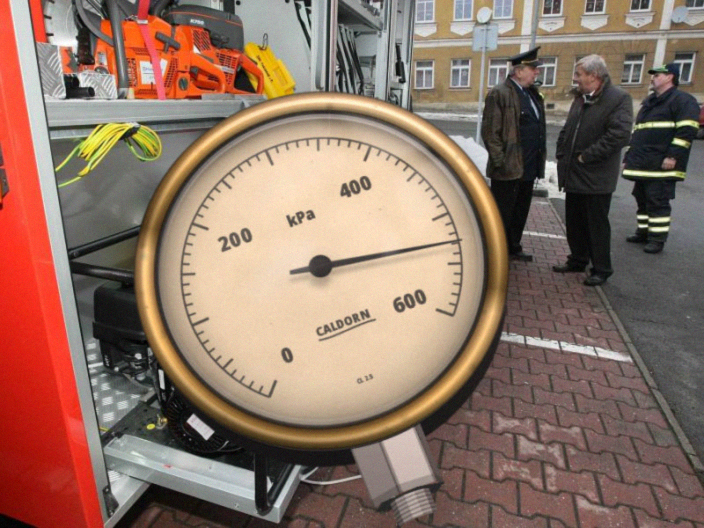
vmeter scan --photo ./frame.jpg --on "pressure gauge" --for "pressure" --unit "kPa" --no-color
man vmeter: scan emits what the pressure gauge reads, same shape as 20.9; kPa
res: 530; kPa
